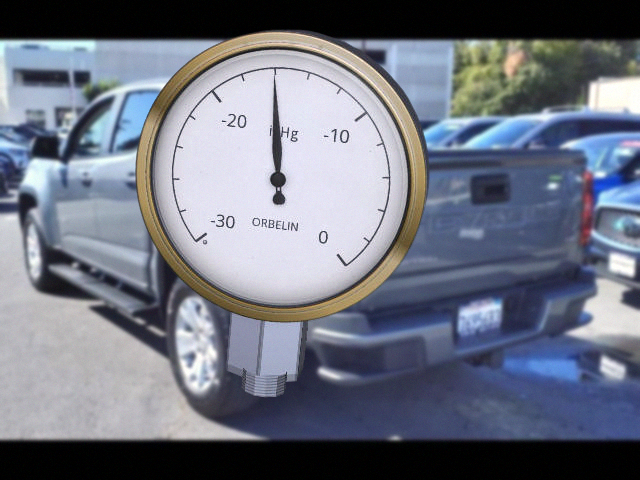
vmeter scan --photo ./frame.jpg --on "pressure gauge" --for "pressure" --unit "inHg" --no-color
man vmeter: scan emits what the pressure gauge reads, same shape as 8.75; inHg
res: -16; inHg
